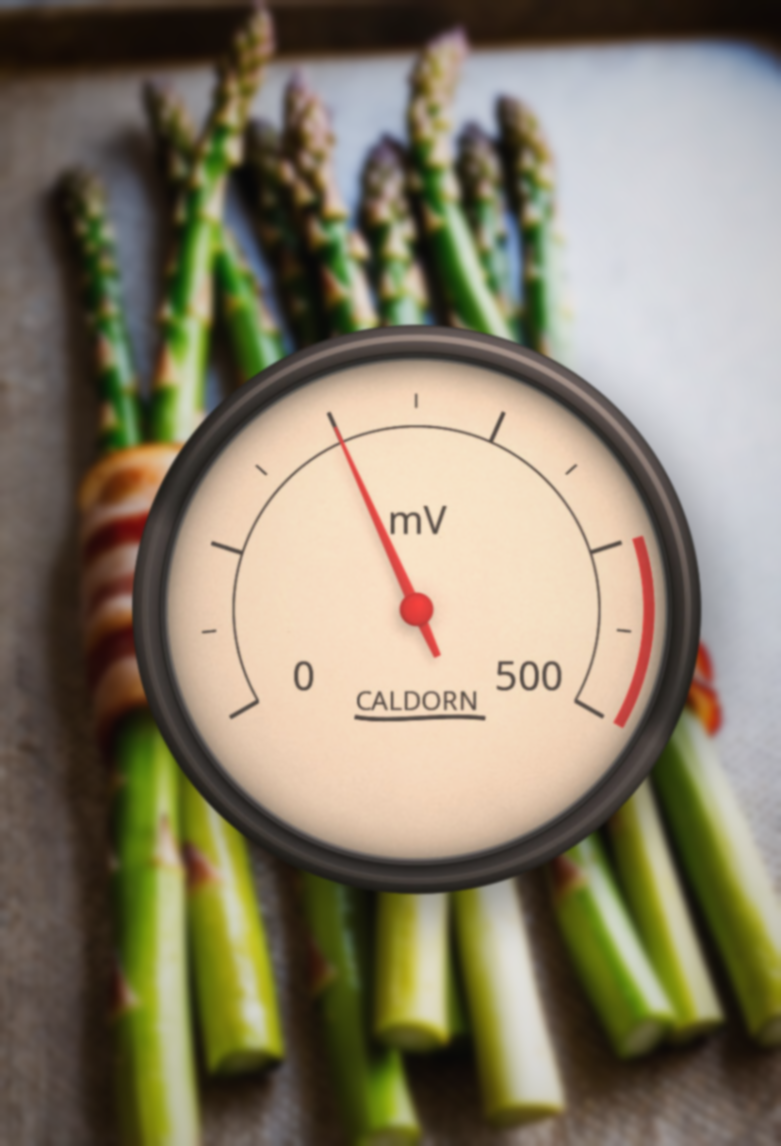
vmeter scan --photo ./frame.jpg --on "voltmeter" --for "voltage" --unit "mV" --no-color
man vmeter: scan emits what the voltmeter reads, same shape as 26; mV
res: 200; mV
